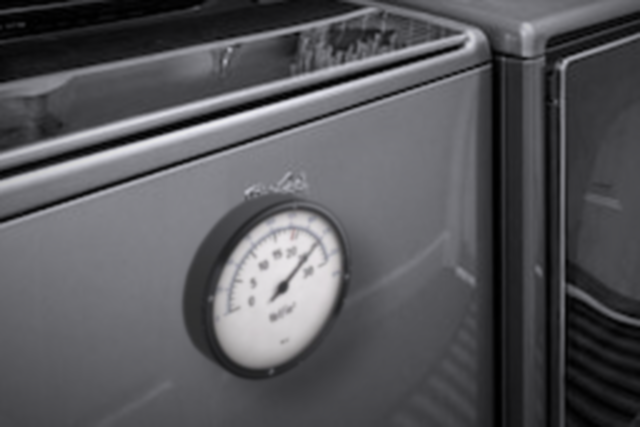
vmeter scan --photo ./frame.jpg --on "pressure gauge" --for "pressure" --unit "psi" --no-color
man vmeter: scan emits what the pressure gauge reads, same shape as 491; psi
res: 25; psi
